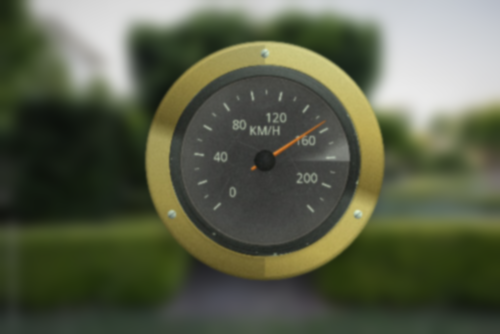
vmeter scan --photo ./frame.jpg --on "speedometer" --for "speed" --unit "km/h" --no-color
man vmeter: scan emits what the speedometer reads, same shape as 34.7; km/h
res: 155; km/h
